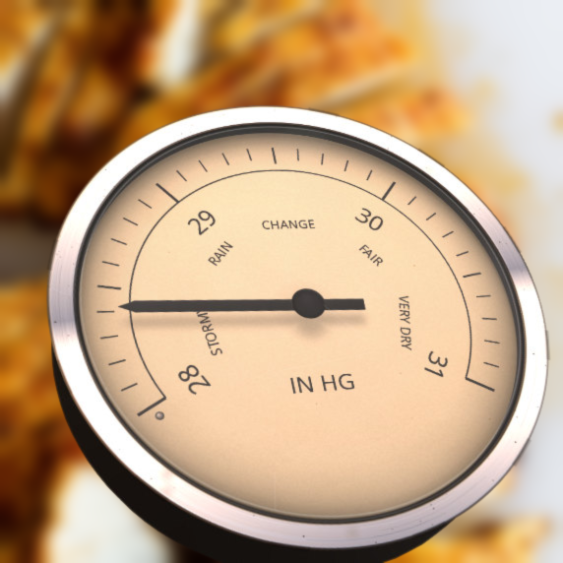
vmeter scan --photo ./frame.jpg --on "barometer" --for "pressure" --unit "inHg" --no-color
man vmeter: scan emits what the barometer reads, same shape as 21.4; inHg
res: 28.4; inHg
